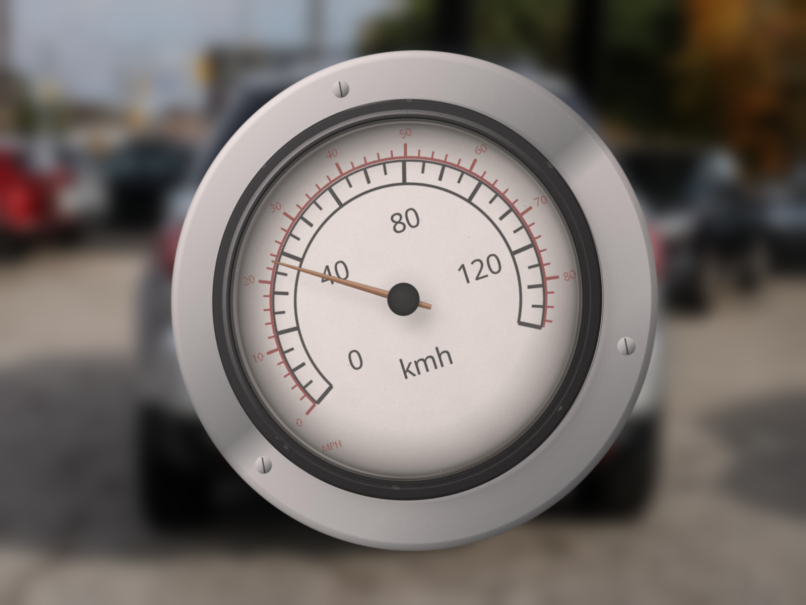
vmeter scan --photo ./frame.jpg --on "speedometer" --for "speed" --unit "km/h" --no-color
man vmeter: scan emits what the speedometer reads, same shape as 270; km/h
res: 37.5; km/h
